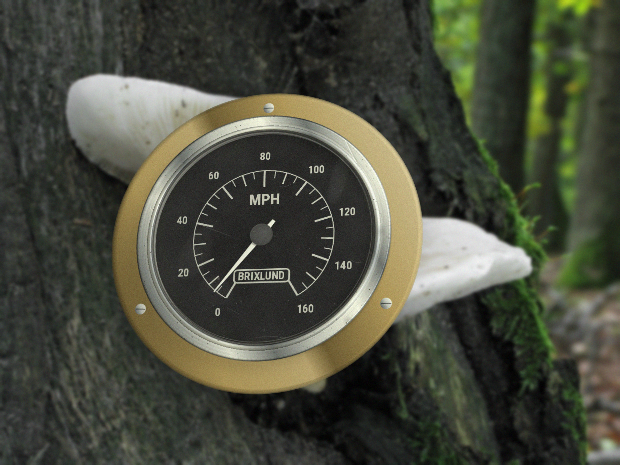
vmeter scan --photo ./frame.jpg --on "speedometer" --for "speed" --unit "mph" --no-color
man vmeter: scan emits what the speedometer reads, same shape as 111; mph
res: 5; mph
